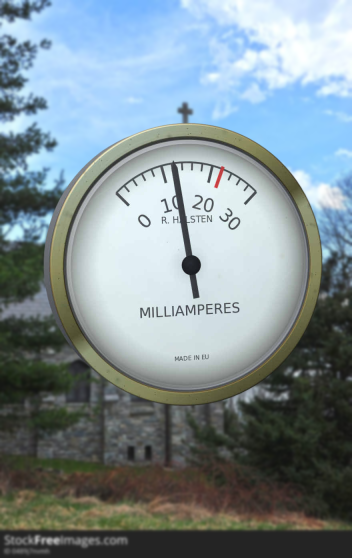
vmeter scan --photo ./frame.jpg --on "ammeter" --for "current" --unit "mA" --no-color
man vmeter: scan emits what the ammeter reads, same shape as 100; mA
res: 12; mA
